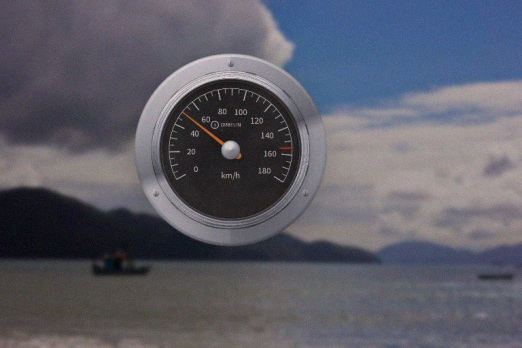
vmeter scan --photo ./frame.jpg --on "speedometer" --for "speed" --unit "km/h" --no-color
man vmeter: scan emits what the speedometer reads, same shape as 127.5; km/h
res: 50; km/h
